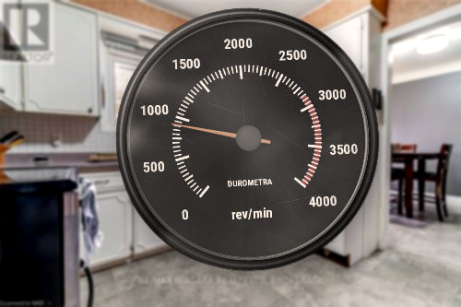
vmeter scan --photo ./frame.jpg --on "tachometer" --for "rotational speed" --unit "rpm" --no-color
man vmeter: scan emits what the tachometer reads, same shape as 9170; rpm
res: 900; rpm
